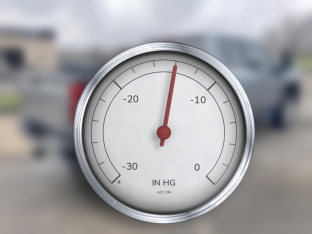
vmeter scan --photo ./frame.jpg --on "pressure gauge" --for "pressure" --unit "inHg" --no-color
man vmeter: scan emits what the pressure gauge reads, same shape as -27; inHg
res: -14; inHg
